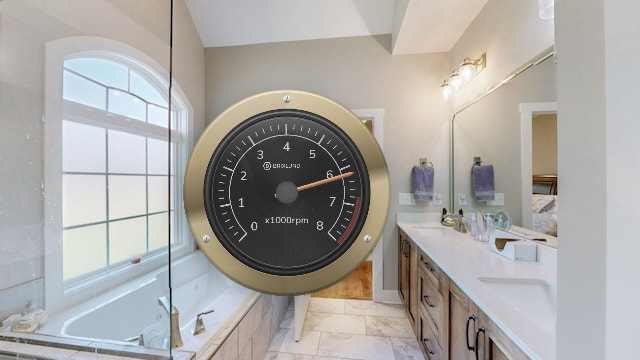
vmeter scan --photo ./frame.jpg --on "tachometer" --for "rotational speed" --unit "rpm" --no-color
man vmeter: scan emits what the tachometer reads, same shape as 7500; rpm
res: 6200; rpm
